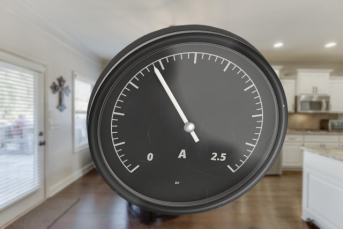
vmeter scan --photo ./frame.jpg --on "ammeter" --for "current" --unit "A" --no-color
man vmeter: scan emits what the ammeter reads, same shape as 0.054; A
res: 0.95; A
